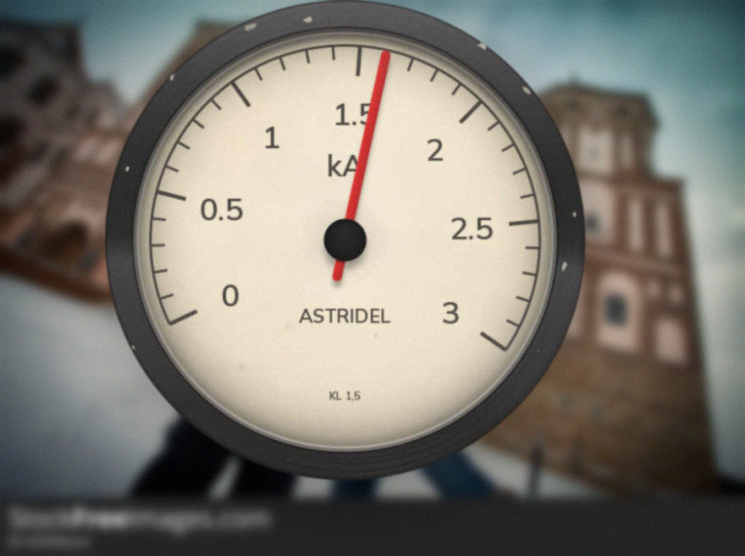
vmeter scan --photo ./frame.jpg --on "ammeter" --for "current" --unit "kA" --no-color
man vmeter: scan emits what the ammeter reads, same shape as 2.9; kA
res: 1.6; kA
